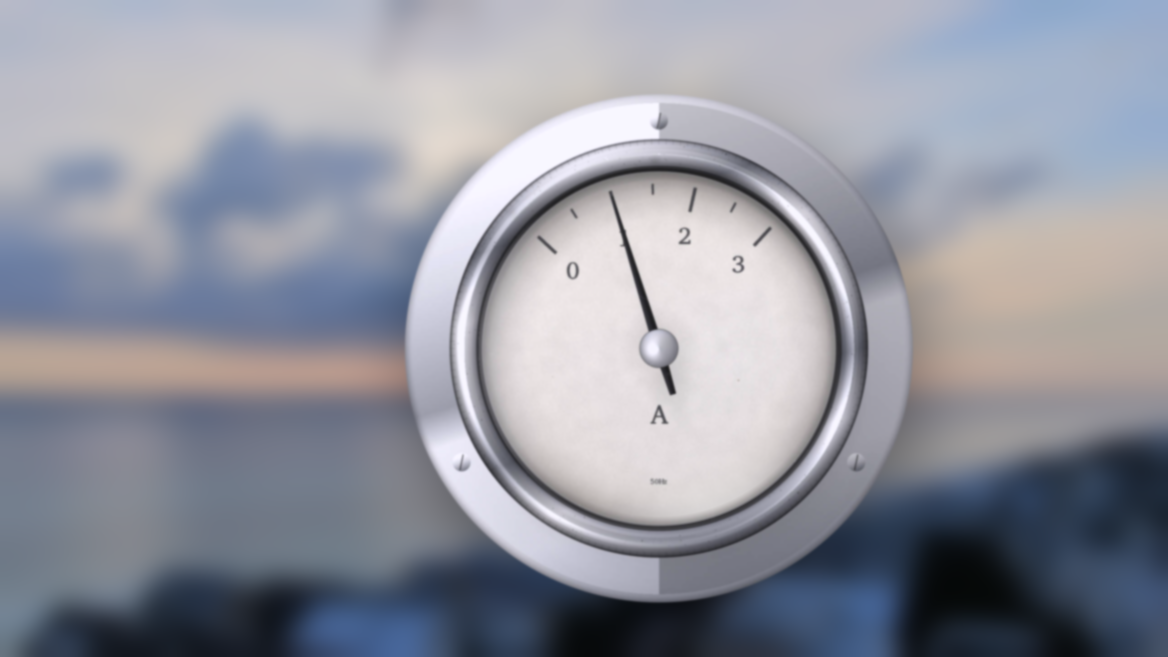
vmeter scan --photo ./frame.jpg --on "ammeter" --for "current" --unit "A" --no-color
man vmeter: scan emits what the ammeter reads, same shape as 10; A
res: 1; A
